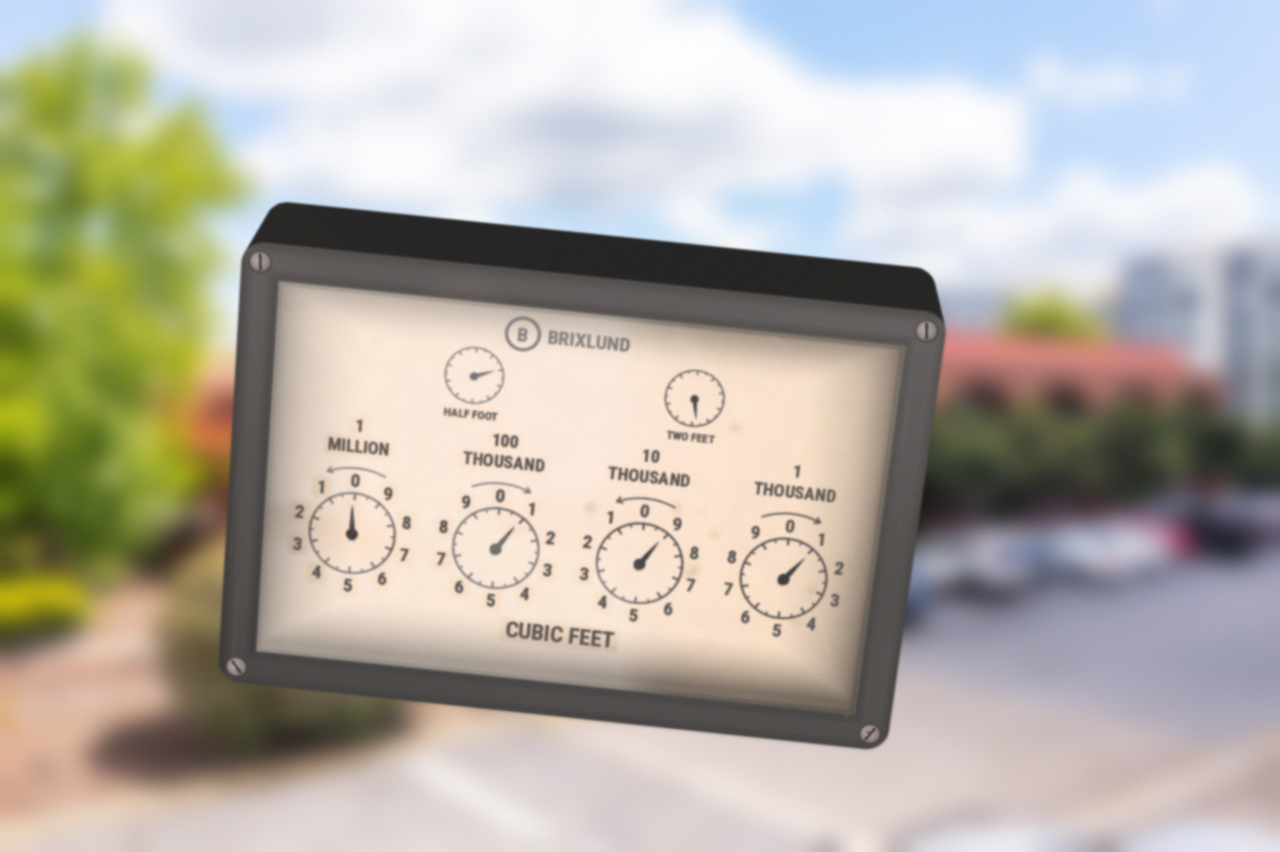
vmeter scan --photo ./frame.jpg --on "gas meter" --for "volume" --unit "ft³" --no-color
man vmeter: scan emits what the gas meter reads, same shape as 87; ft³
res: 9100; ft³
